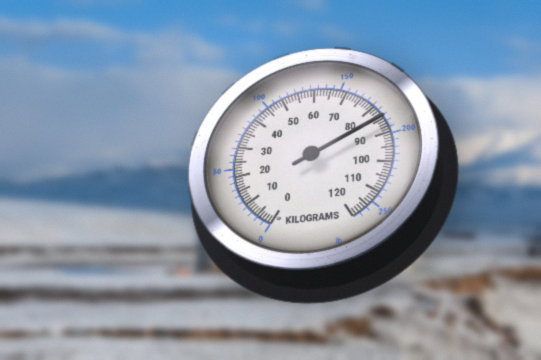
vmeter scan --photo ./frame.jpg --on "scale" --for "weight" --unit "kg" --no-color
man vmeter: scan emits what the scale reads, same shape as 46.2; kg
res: 85; kg
